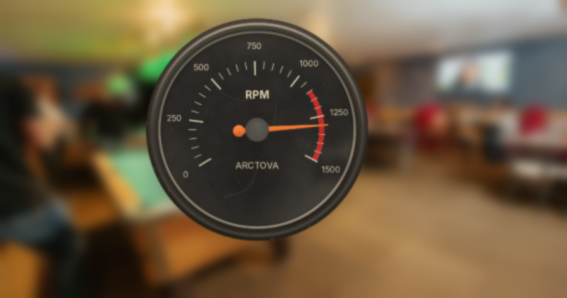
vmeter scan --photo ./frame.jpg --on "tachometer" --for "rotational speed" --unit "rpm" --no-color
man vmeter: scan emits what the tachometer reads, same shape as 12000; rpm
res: 1300; rpm
